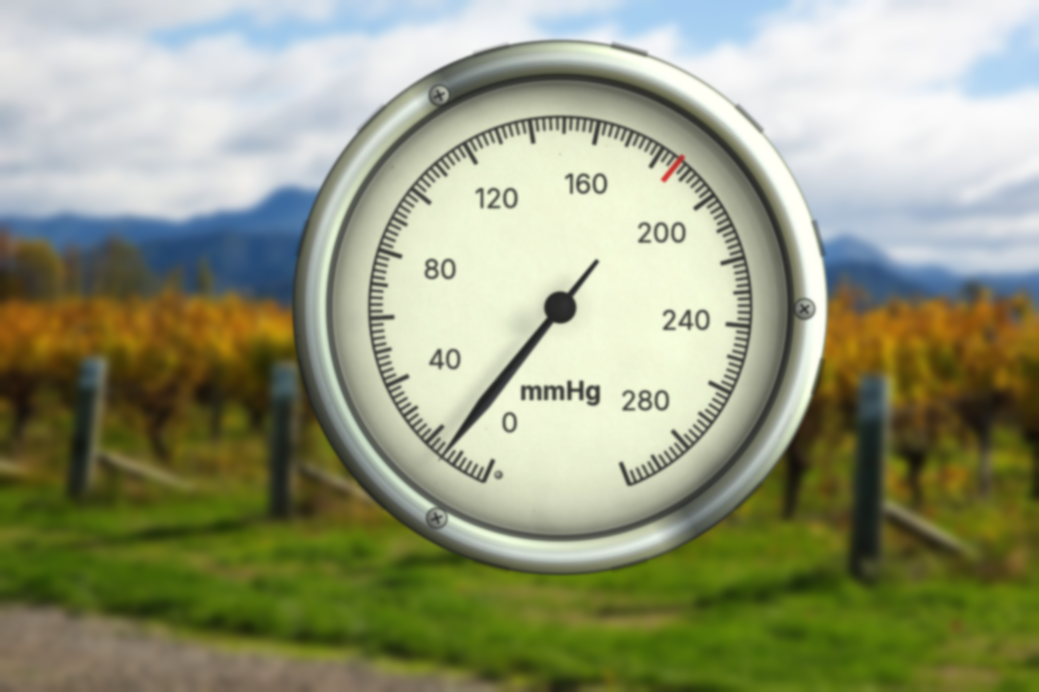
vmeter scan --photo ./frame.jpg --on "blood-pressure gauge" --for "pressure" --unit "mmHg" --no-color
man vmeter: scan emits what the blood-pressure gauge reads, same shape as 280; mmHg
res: 14; mmHg
